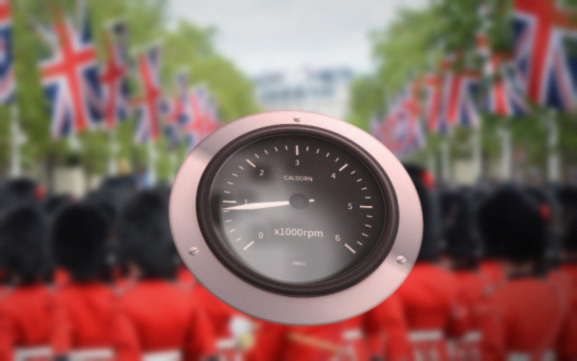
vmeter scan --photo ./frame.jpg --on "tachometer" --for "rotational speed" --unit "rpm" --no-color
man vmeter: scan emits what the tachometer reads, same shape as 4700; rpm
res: 800; rpm
